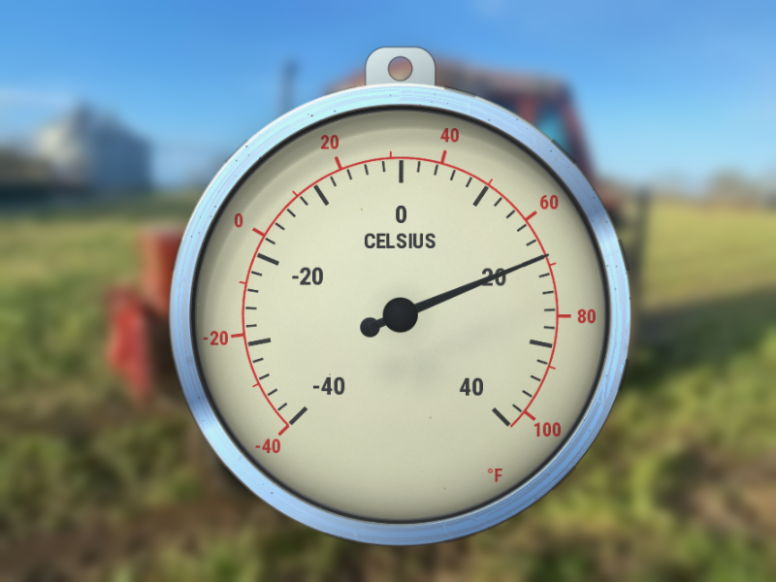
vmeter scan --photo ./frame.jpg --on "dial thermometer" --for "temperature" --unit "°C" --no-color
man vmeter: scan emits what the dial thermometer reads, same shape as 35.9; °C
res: 20; °C
